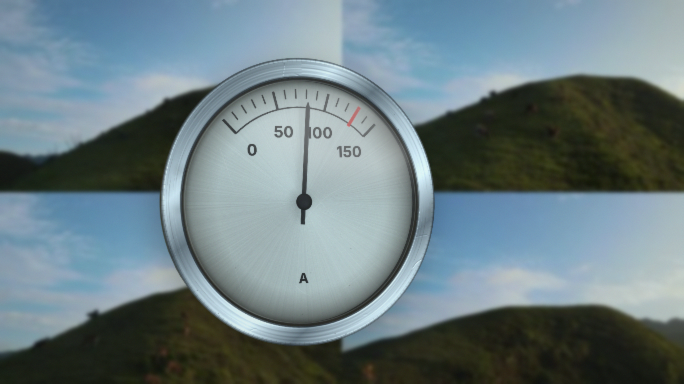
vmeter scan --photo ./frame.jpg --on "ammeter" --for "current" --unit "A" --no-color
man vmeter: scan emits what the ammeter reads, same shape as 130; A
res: 80; A
